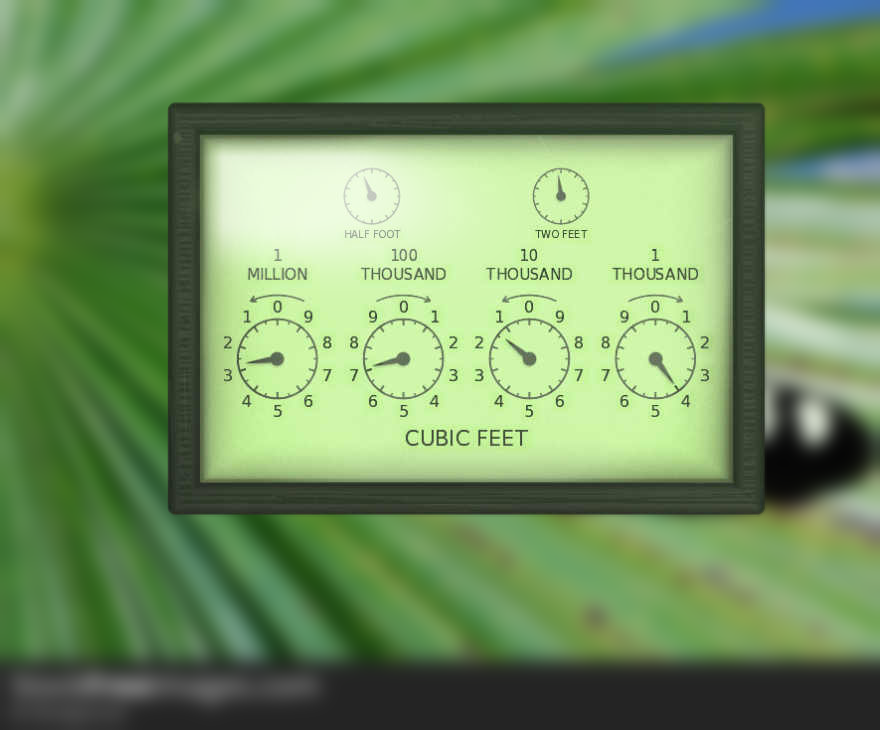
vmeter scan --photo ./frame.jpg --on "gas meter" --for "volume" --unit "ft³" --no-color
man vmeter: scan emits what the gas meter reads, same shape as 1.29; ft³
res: 271400; ft³
